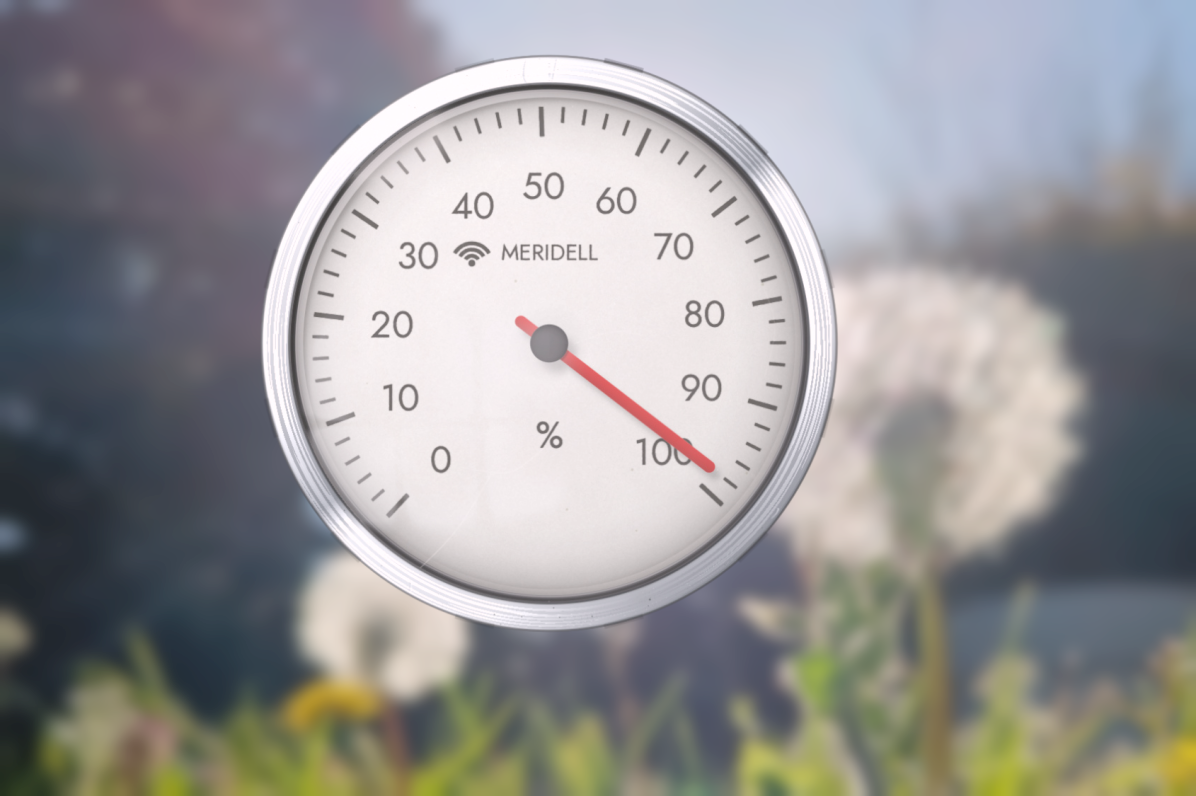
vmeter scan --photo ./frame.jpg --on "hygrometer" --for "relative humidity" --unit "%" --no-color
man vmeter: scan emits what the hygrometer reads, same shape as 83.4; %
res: 98; %
